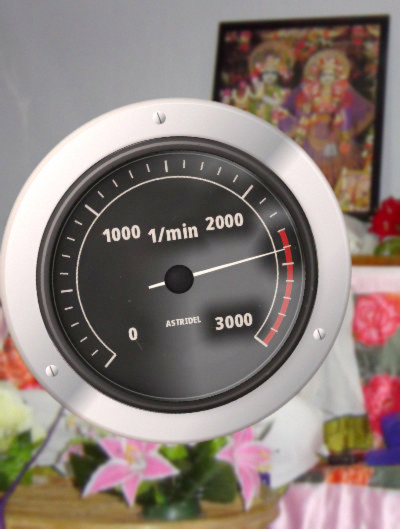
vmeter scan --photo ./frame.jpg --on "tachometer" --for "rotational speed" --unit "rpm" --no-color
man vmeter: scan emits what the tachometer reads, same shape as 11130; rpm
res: 2400; rpm
